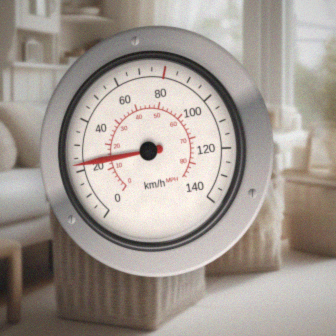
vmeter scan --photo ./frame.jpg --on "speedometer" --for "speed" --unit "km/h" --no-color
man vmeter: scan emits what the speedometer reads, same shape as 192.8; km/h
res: 22.5; km/h
